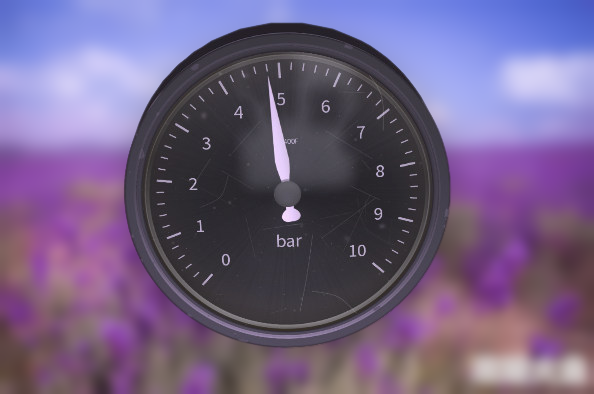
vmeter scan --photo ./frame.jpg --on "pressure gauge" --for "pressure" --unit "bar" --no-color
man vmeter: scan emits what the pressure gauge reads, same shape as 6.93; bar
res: 4.8; bar
